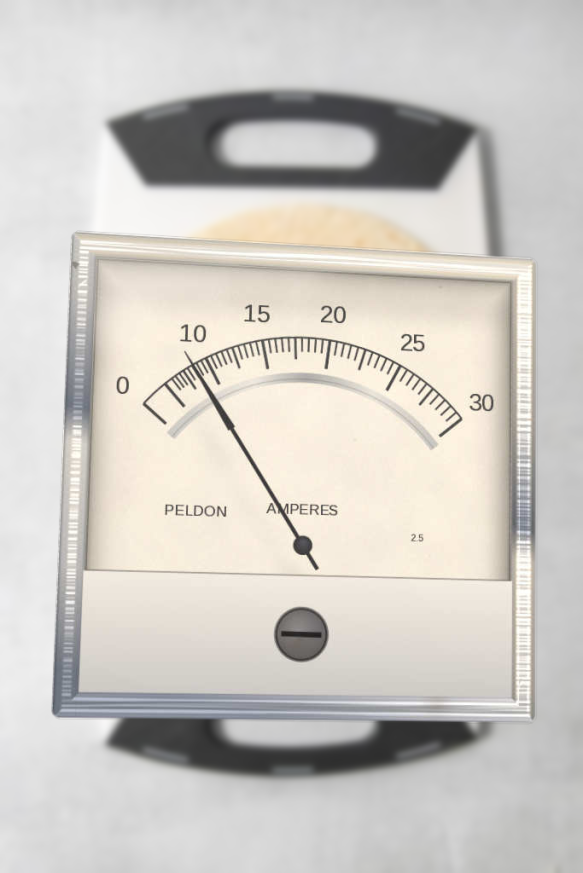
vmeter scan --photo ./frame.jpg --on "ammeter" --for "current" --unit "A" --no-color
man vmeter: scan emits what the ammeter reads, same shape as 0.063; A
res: 8.5; A
